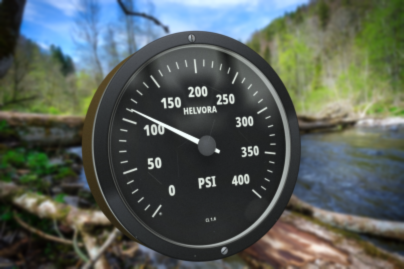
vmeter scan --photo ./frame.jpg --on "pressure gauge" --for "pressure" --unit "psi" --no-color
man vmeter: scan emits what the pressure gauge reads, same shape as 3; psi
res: 110; psi
